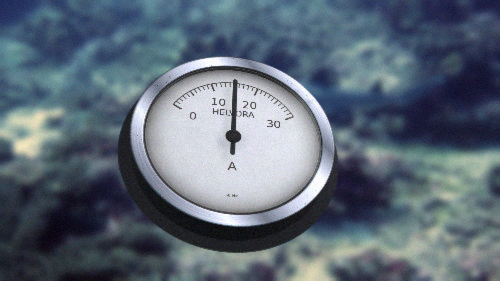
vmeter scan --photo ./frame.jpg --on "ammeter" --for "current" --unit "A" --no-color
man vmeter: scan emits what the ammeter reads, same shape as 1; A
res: 15; A
